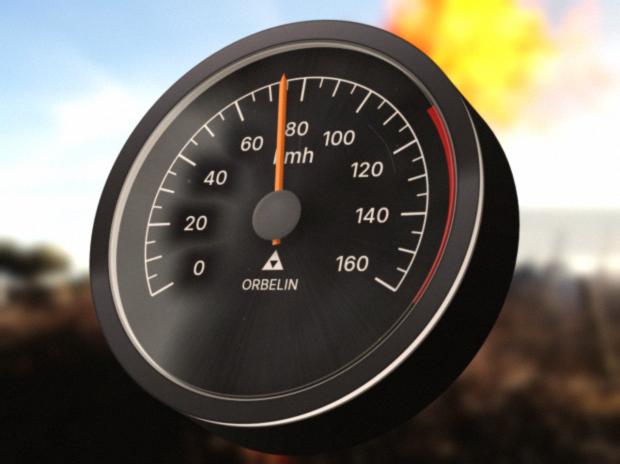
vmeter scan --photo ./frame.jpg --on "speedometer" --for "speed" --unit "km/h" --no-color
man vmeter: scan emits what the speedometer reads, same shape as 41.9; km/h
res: 75; km/h
